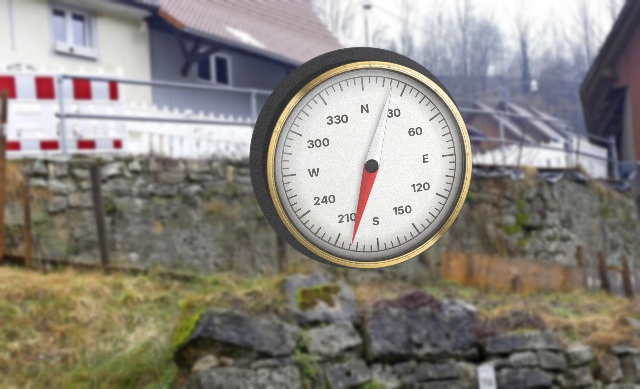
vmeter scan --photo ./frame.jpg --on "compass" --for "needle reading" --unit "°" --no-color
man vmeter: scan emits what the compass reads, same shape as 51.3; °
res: 200; °
